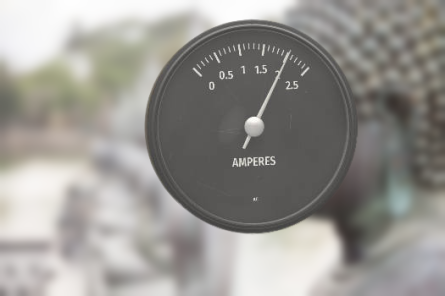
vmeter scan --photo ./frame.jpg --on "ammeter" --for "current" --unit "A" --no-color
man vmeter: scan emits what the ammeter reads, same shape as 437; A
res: 2; A
